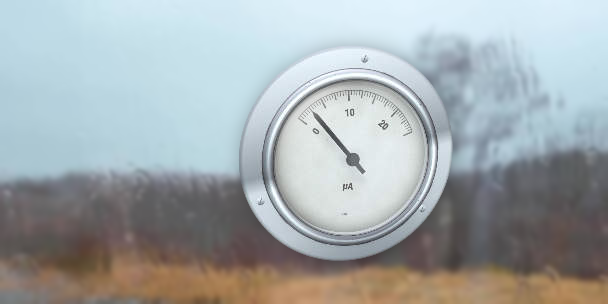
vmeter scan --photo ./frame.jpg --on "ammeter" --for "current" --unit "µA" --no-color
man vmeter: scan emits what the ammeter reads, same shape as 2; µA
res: 2.5; µA
